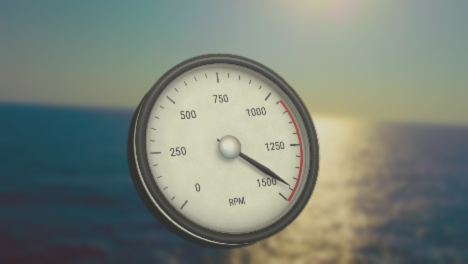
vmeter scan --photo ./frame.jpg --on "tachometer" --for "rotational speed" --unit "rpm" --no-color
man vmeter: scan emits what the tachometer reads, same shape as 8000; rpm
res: 1450; rpm
